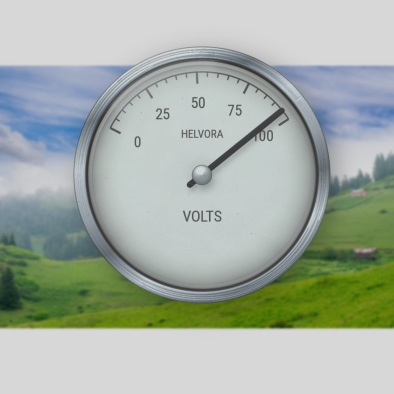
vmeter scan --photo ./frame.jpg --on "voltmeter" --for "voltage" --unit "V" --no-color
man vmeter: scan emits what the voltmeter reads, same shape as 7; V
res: 95; V
